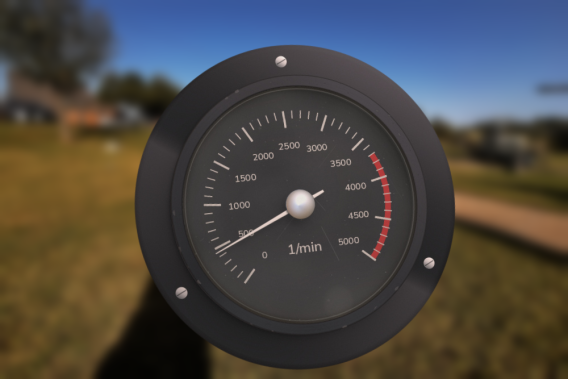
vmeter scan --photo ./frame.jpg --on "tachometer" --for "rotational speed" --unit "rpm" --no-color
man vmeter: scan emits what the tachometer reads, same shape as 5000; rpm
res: 450; rpm
